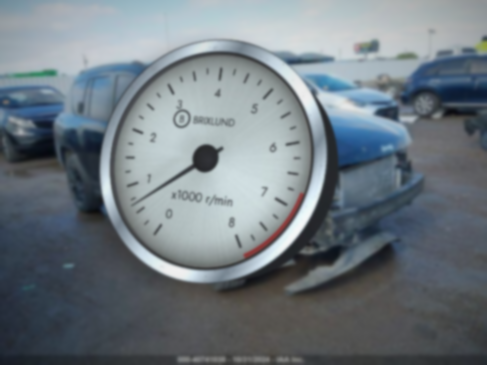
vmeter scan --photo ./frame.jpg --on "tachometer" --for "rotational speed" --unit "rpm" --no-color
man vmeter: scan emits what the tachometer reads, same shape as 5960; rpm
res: 625; rpm
